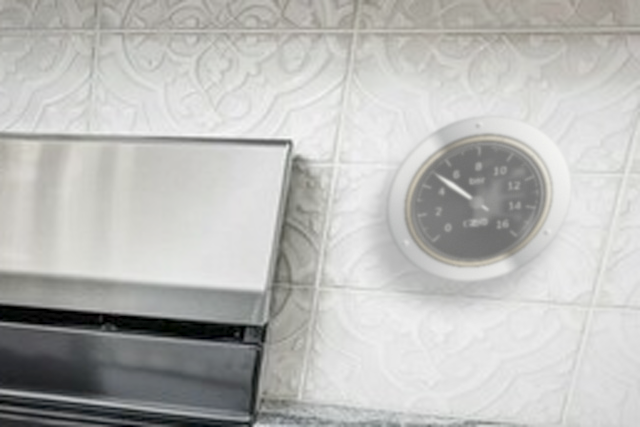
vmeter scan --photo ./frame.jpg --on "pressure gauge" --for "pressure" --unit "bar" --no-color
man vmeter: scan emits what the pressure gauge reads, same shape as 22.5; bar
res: 5; bar
